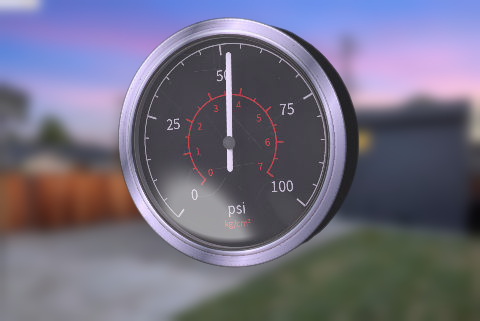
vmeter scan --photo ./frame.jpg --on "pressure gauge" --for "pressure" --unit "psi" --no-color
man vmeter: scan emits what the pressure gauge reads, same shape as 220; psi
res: 52.5; psi
